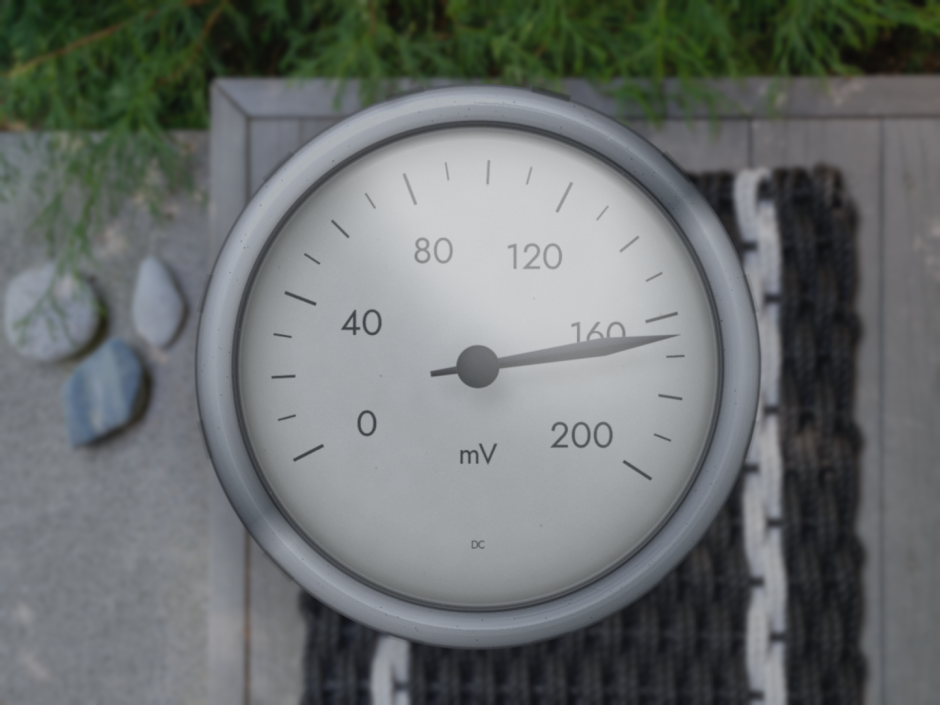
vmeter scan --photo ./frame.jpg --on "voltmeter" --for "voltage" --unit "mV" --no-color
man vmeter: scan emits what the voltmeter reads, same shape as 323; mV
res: 165; mV
